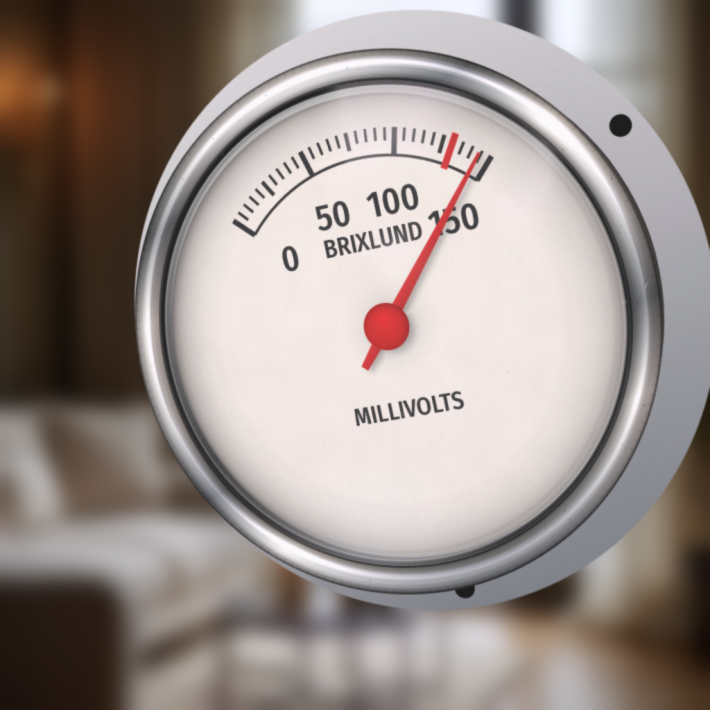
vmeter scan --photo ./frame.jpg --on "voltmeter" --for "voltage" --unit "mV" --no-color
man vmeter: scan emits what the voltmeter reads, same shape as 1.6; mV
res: 145; mV
